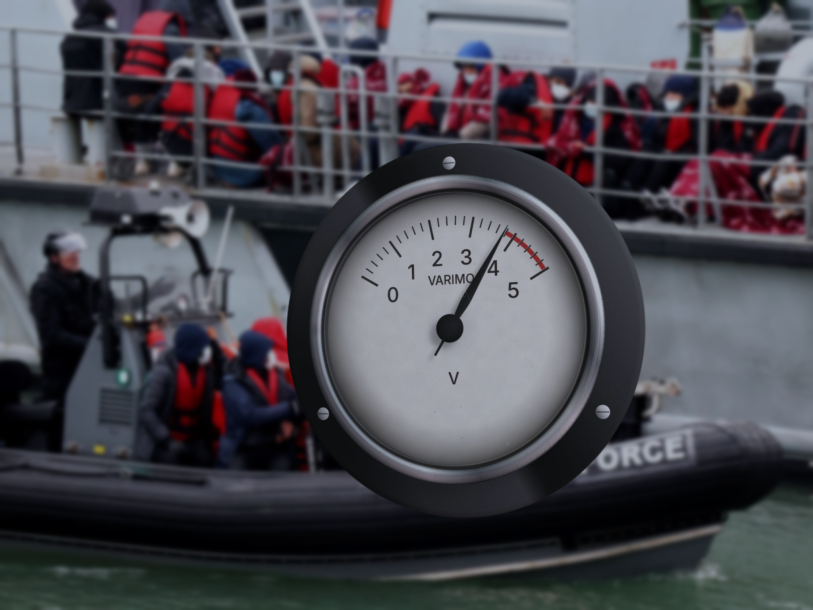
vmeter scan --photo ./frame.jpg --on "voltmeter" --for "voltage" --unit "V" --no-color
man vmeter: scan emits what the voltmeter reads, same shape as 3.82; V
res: 3.8; V
